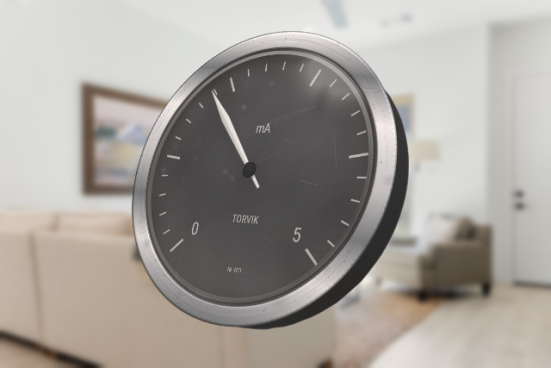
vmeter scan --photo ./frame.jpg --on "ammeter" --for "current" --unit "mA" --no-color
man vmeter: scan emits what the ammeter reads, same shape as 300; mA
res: 1.8; mA
